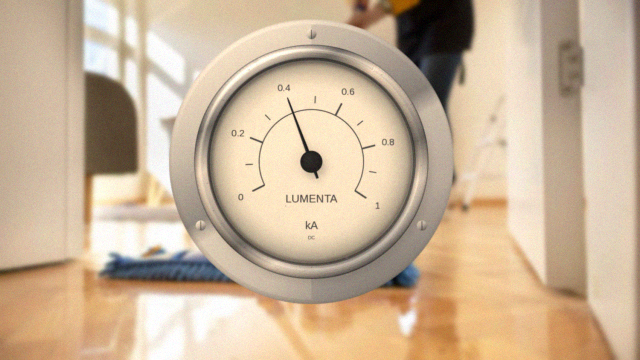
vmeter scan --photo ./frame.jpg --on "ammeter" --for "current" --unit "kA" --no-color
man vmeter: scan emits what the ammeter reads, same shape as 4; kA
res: 0.4; kA
